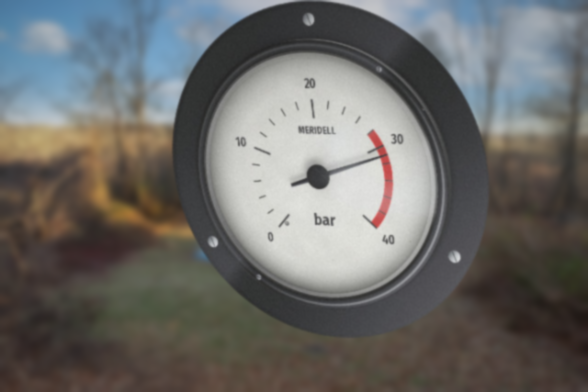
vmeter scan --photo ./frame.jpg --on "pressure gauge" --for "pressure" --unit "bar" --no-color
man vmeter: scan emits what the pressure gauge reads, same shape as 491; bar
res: 31; bar
